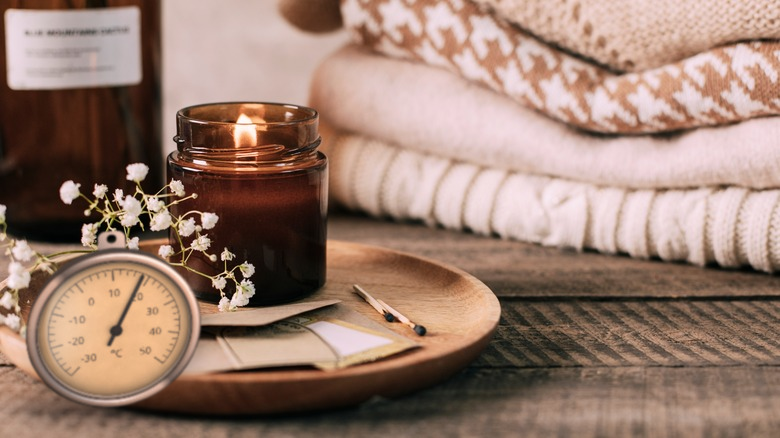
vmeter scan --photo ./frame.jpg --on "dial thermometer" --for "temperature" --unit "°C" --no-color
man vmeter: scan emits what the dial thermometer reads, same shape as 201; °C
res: 18; °C
